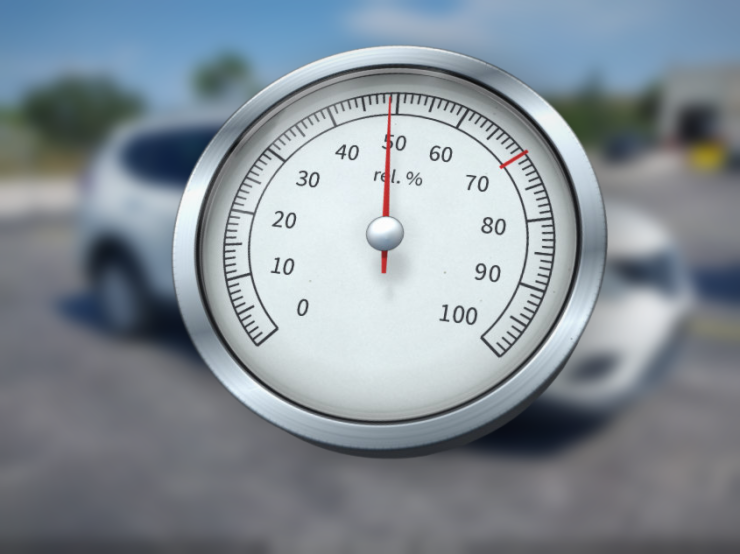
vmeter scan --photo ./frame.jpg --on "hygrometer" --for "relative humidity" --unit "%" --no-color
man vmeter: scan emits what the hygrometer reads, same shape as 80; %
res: 49; %
